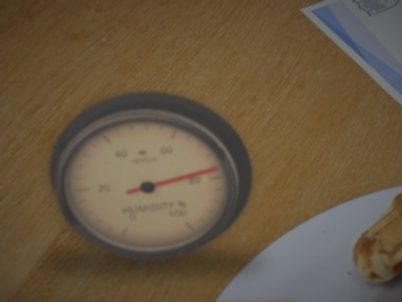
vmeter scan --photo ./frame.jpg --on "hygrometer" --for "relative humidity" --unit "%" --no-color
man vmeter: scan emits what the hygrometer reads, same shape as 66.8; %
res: 76; %
